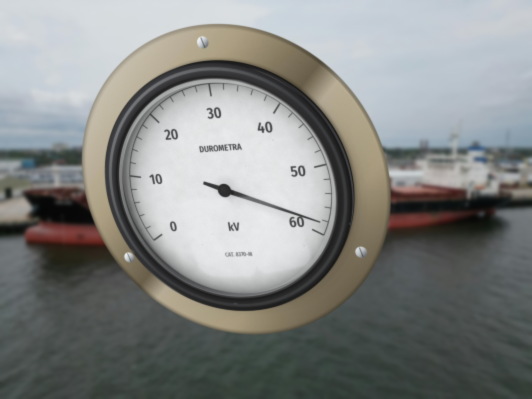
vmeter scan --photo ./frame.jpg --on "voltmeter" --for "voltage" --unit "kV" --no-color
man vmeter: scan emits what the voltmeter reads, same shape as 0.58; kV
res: 58; kV
